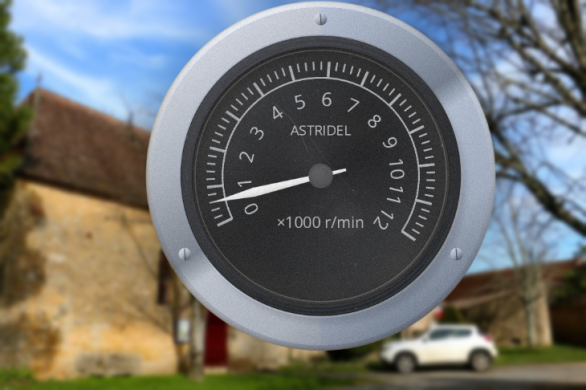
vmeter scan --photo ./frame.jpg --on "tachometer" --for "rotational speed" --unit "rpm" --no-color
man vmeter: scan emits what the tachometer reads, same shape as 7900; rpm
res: 600; rpm
